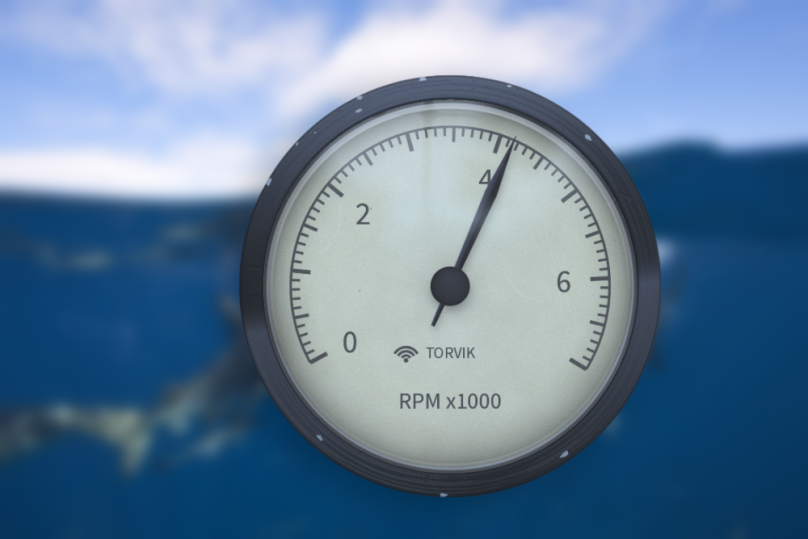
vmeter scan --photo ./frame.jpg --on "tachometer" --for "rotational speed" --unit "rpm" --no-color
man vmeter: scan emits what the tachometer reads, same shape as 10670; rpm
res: 4150; rpm
